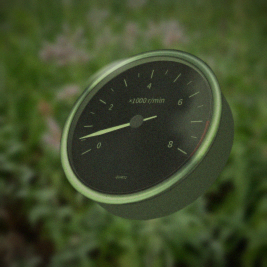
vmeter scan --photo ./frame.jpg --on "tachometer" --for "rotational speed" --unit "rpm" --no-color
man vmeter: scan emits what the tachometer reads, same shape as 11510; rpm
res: 500; rpm
